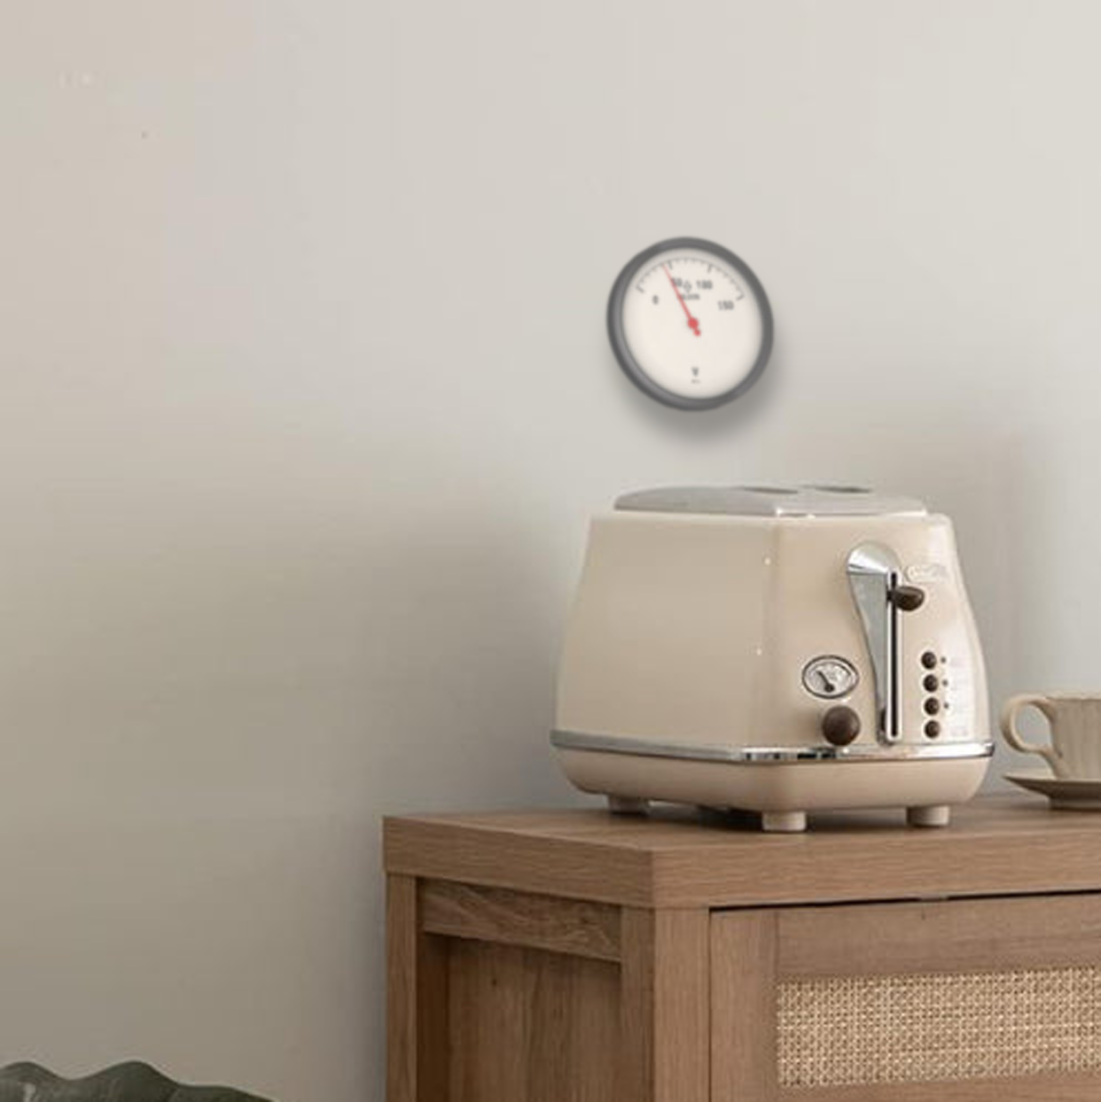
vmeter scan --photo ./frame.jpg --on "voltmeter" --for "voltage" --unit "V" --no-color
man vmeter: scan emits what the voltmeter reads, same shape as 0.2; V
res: 40; V
